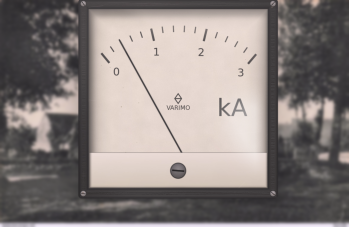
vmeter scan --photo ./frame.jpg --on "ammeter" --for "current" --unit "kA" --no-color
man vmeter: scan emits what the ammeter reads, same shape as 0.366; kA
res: 0.4; kA
